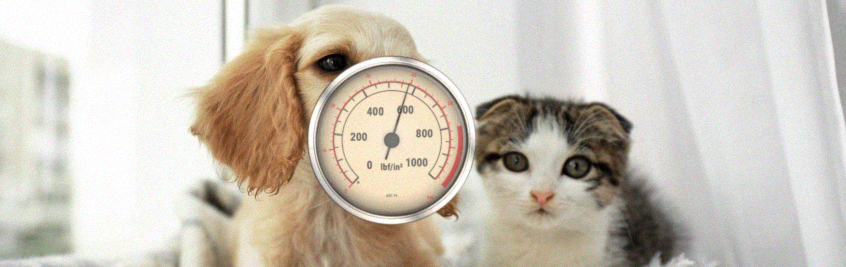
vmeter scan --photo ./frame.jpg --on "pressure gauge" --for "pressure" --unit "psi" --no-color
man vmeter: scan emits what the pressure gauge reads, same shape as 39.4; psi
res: 575; psi
